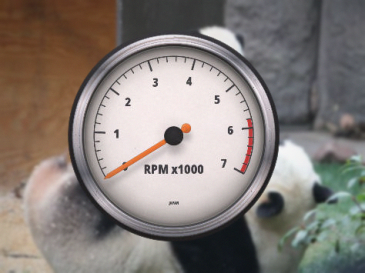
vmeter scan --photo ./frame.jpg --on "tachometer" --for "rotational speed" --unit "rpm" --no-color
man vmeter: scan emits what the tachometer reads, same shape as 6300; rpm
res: 0; rpm
